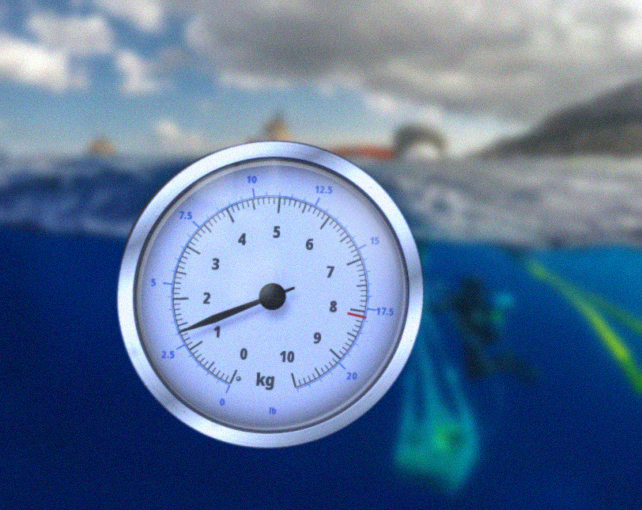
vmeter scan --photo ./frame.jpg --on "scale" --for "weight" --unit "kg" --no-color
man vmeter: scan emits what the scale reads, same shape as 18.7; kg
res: 1.4; kg
